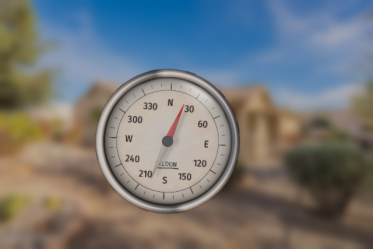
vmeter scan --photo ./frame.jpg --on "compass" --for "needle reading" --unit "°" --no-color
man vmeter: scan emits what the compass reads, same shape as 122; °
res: 20; °
